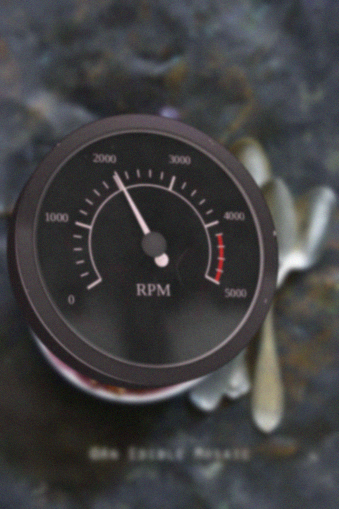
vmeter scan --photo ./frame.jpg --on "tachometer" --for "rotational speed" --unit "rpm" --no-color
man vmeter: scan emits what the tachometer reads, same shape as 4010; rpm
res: 2000; rpm
